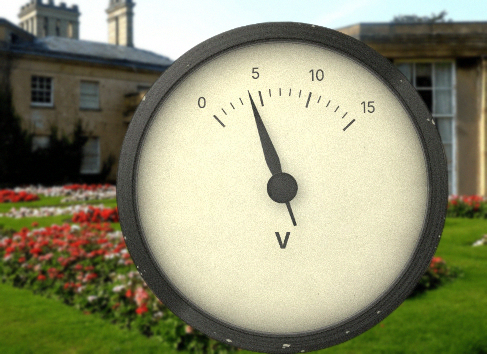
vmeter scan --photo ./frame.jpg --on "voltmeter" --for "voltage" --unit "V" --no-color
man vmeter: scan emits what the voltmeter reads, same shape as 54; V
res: 4; V
